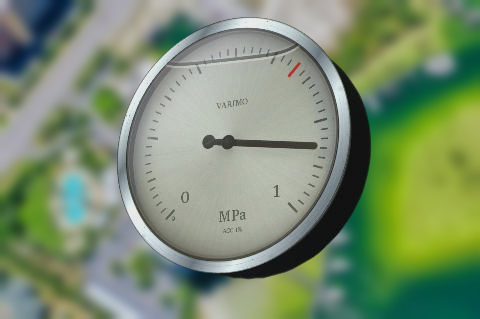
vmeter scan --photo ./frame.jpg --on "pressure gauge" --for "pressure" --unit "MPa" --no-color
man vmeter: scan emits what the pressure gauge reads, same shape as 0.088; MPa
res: 0.86; MPa
